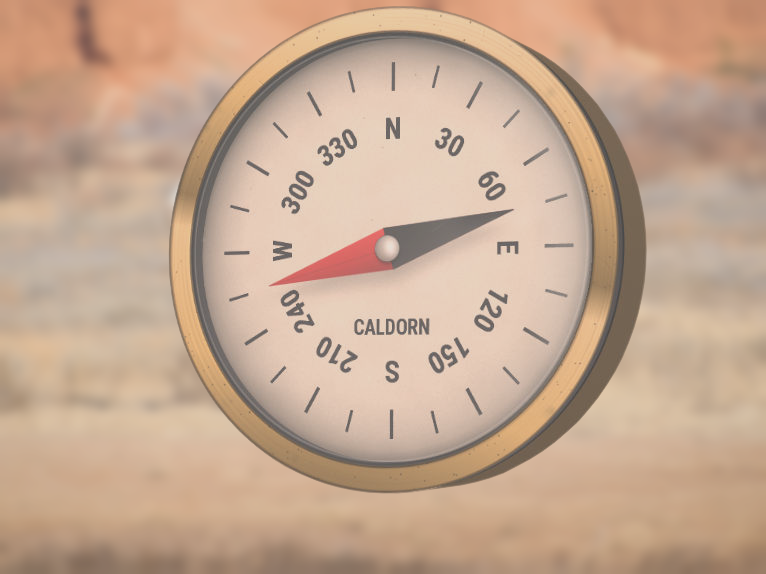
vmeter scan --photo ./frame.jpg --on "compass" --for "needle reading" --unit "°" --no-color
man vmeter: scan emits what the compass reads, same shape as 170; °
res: 255; °
